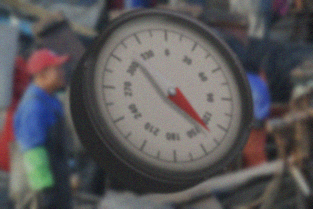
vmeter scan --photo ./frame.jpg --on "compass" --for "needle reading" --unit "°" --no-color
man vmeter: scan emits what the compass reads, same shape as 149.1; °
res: 135; °
